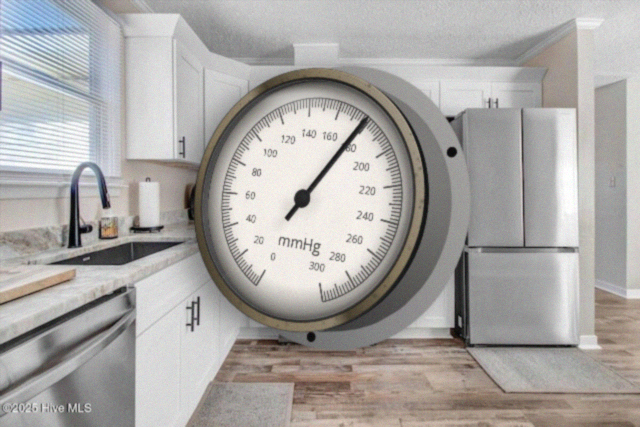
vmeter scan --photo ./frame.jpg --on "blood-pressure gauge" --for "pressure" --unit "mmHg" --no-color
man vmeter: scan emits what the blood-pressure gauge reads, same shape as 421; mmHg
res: 180; mmHg
